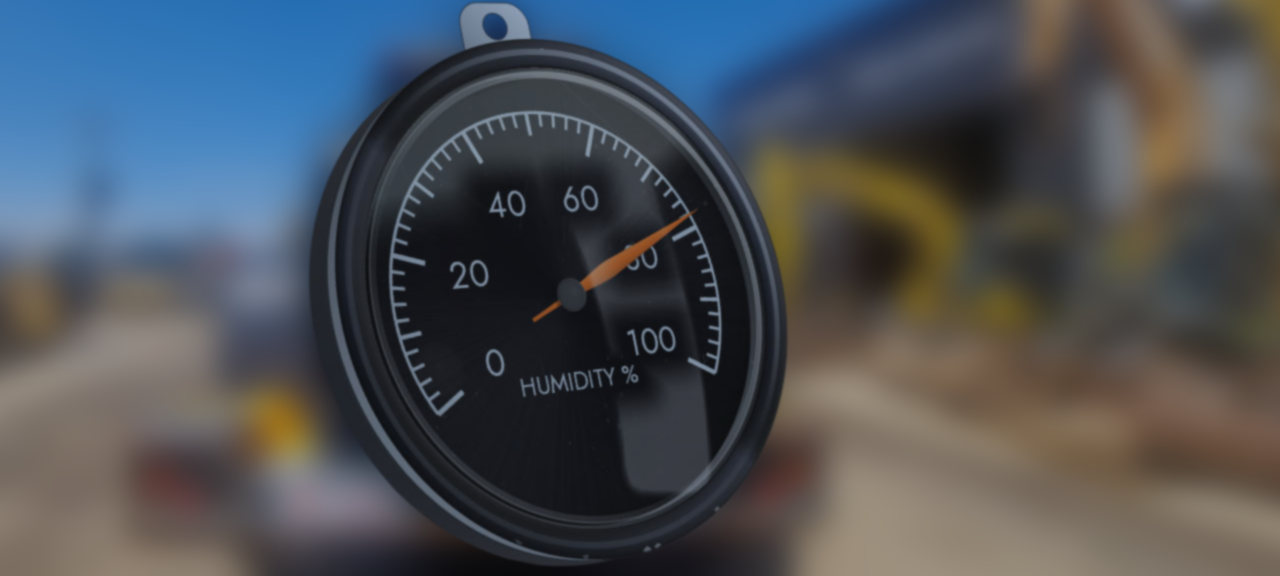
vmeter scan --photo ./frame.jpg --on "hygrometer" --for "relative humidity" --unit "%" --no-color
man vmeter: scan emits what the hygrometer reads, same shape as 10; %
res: 78; %
